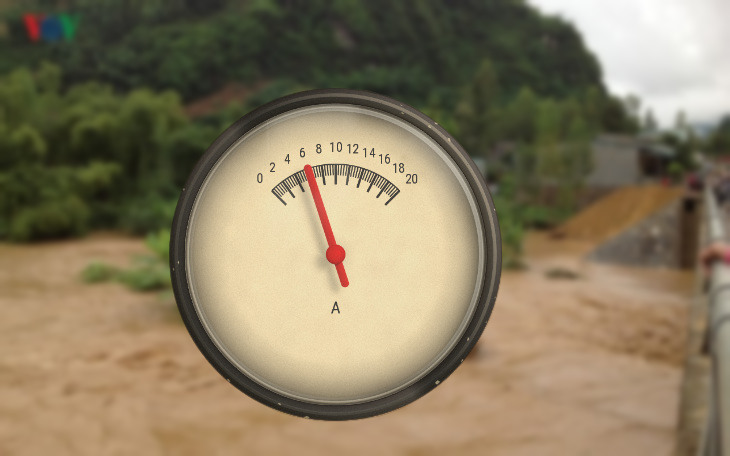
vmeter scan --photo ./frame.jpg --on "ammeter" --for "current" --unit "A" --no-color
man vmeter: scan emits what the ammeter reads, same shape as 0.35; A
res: 6; A
